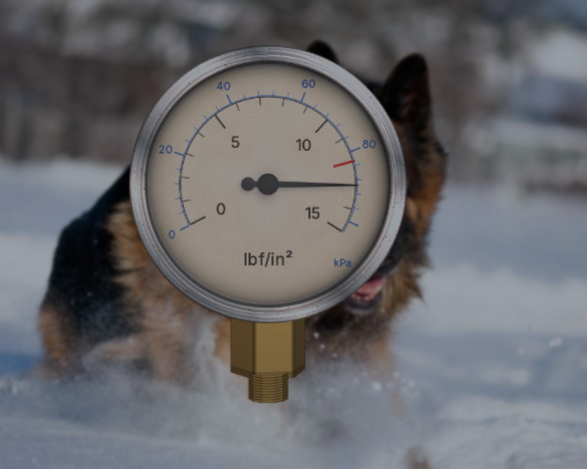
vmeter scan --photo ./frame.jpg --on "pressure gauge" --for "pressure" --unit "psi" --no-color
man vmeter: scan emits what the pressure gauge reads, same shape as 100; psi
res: 13; psi
